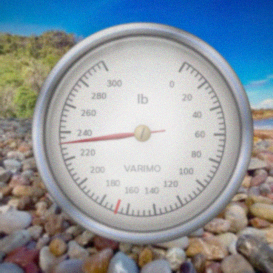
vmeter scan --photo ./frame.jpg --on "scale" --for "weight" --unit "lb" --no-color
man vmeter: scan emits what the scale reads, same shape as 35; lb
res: 232; lb
